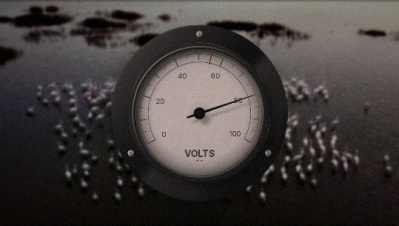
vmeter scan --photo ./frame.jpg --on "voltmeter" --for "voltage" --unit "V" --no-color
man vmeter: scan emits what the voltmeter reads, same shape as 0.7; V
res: 80; V
